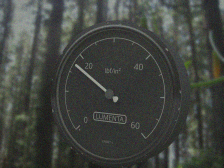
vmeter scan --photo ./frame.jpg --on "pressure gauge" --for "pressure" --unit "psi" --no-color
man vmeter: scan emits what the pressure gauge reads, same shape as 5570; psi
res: 17.5; psi
